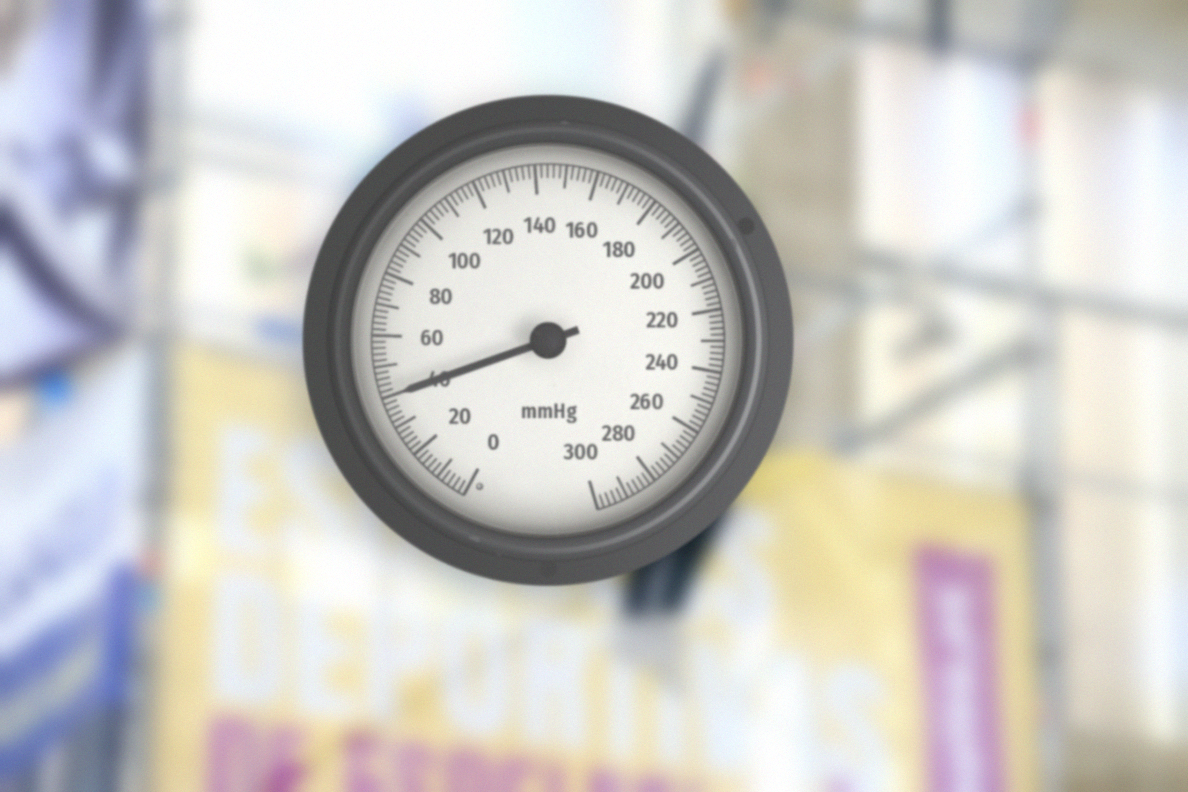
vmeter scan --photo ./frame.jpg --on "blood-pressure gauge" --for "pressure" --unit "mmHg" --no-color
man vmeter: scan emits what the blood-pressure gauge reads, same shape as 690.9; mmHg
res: 40; mmHg
